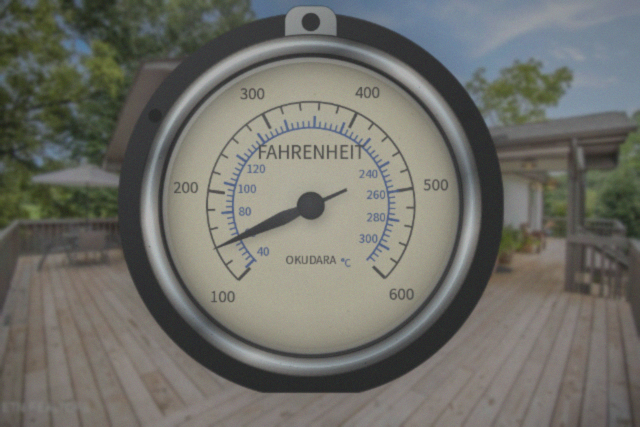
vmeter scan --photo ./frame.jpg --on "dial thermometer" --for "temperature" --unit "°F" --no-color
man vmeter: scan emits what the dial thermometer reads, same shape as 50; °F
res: 140; °F
